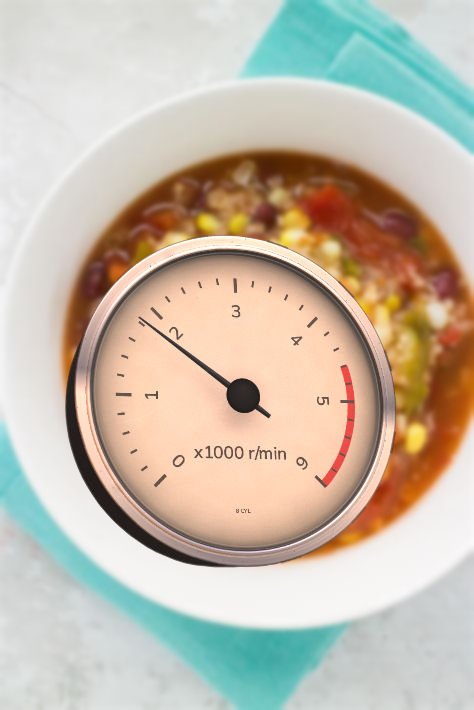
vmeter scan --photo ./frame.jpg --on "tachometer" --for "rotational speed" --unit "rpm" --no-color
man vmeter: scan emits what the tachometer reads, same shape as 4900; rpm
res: 1800; rpm
